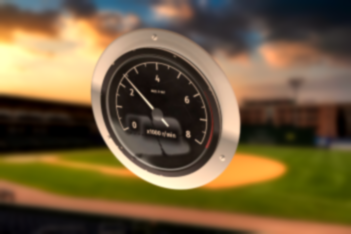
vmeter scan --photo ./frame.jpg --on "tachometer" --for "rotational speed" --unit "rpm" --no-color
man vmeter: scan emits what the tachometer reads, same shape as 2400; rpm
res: 2500; rpm
